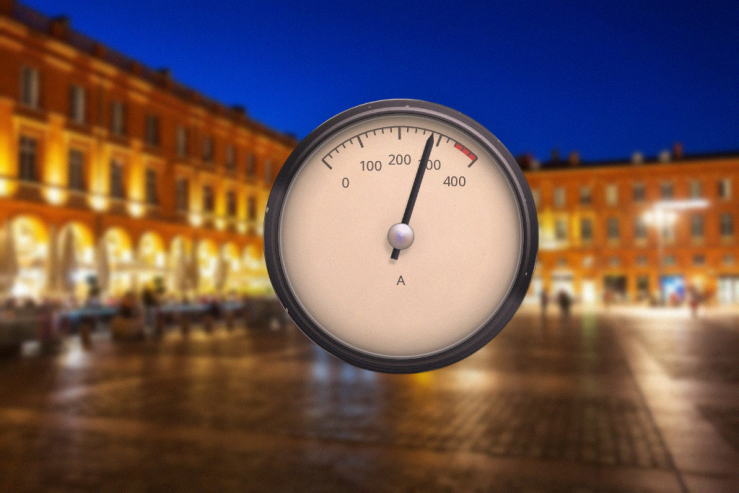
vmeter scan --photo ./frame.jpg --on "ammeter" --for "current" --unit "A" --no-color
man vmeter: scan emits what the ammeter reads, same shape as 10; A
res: 280; A
